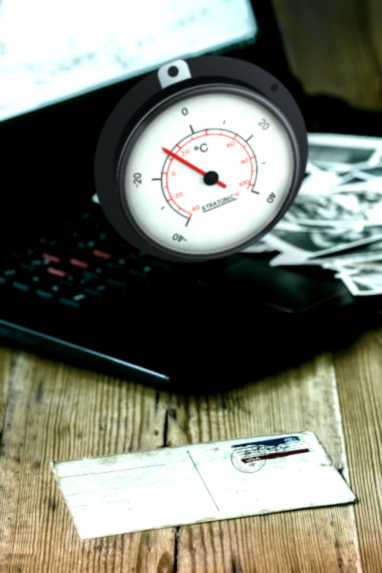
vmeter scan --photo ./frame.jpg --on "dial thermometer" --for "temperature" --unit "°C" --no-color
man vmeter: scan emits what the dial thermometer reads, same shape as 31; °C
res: -10; °C
